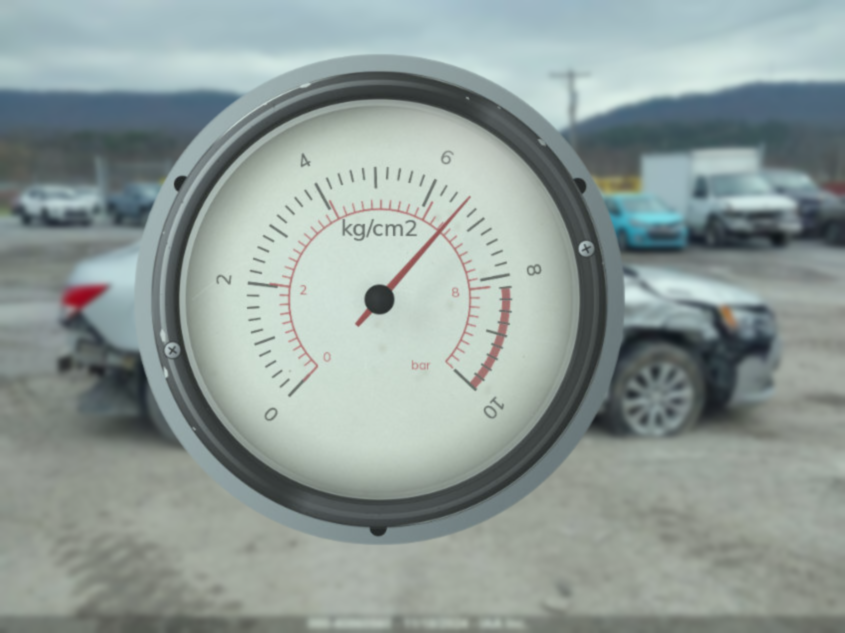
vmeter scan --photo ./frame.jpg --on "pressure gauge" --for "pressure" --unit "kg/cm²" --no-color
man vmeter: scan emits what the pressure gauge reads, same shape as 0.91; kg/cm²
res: 6.6; kg/cm²
